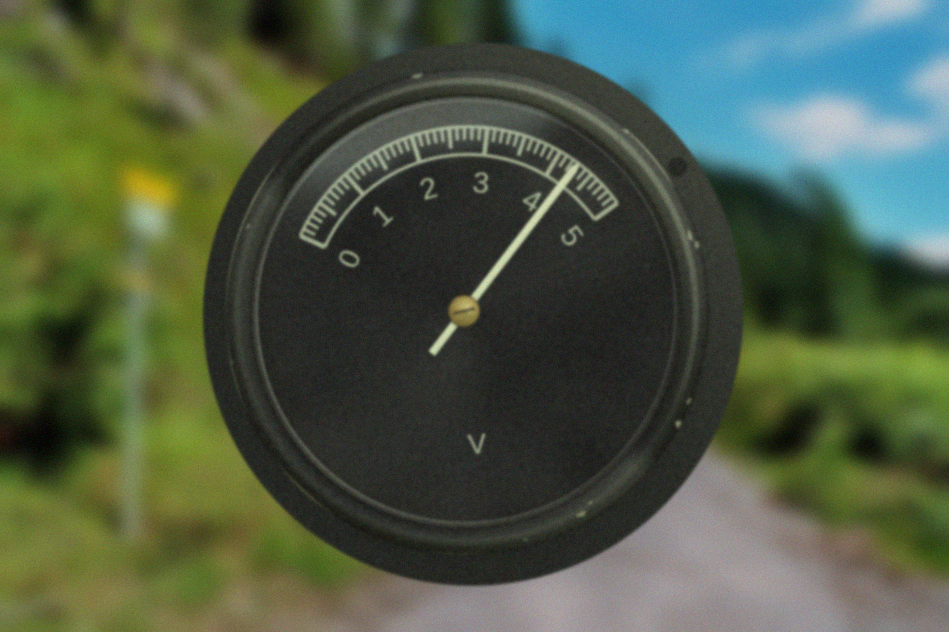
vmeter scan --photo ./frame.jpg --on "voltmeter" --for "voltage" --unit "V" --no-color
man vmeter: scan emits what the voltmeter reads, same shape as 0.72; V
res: 4.3; V
